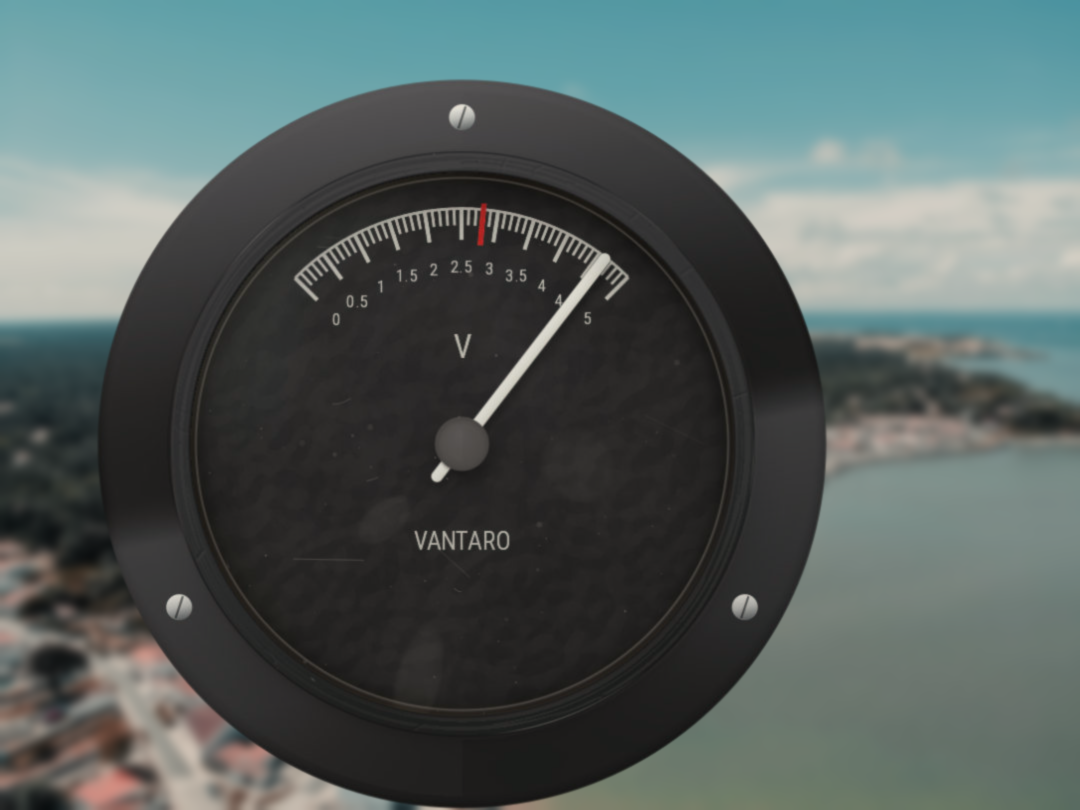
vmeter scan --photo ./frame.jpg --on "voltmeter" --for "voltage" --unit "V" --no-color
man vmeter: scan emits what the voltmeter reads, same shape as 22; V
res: 4.6; V
